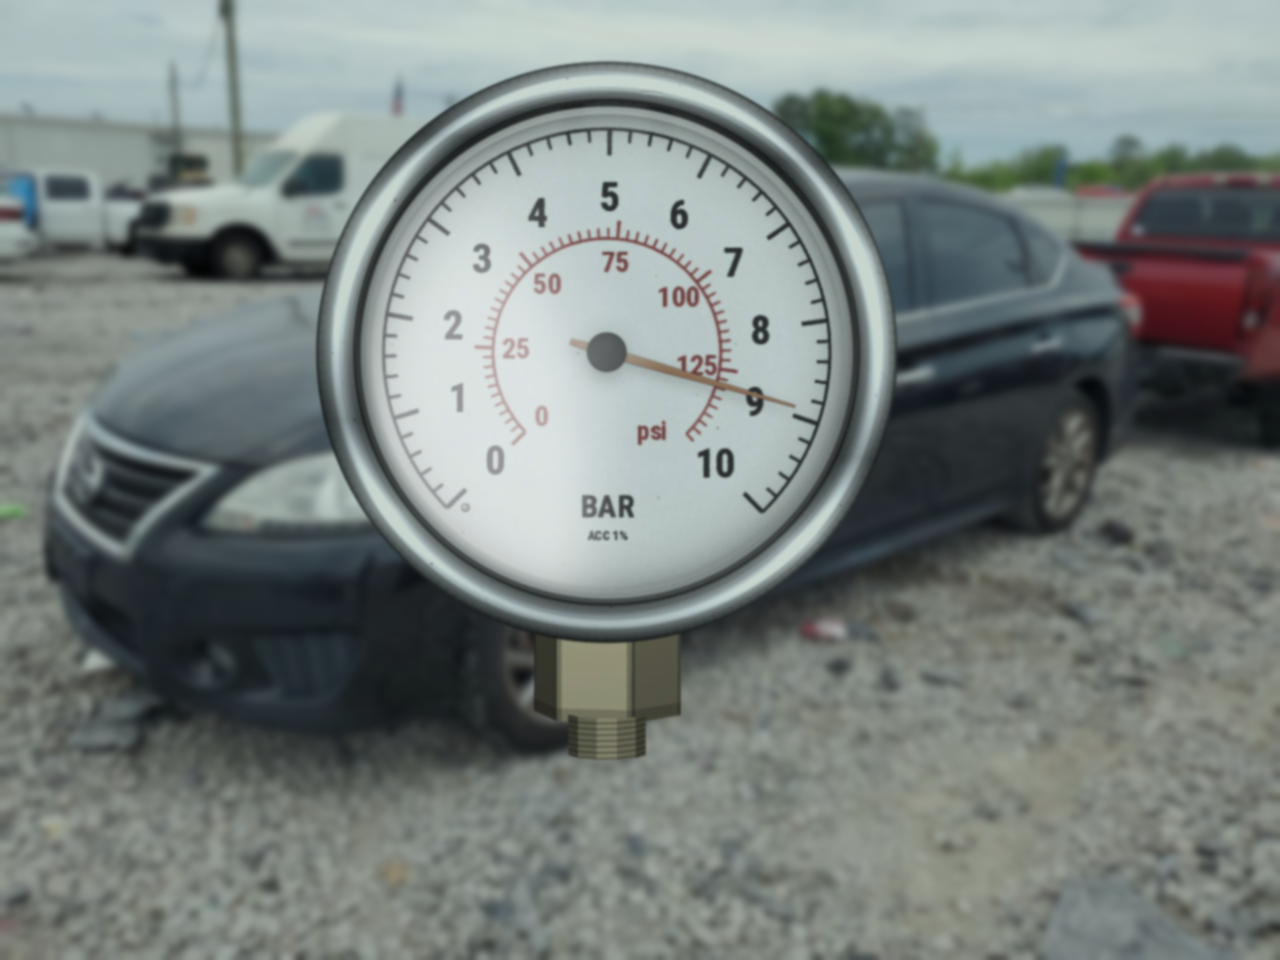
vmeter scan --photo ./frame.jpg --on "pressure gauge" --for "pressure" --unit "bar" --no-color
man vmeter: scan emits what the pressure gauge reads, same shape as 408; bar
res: 8.9; bar
